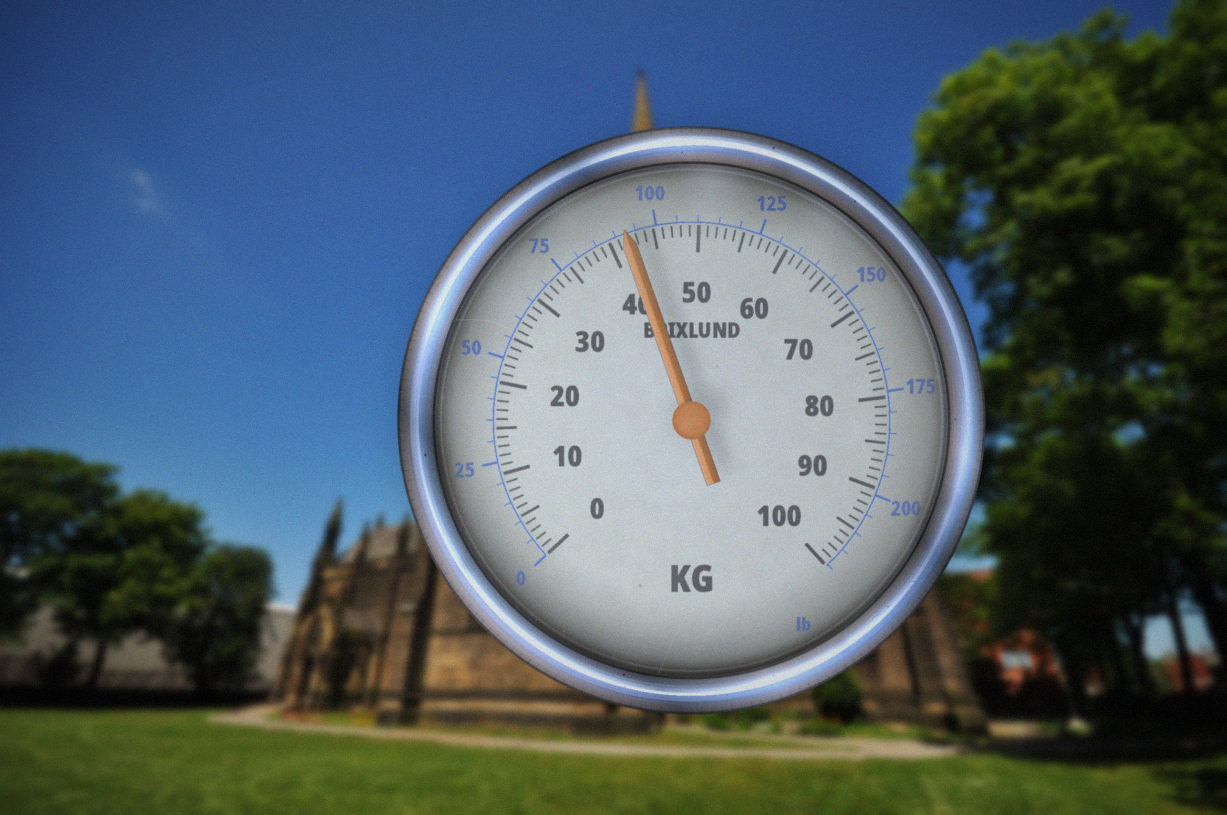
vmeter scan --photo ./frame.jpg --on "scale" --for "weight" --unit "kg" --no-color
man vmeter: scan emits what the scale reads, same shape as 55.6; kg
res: 42; kg
